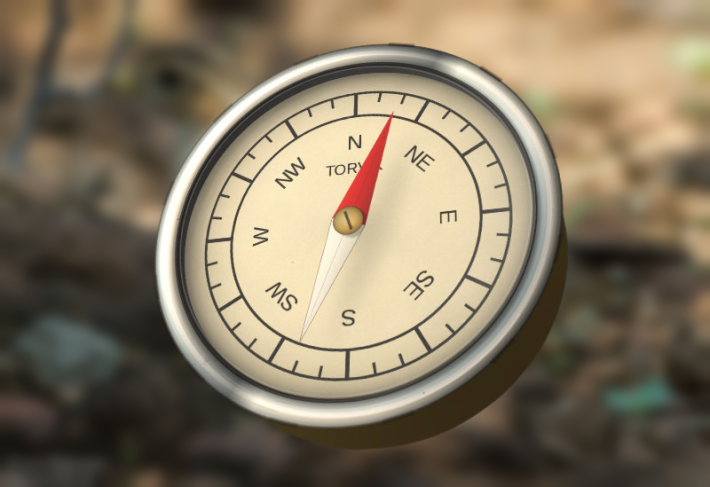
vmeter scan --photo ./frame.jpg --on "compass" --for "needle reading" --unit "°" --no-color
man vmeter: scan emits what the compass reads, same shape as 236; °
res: 20; °
